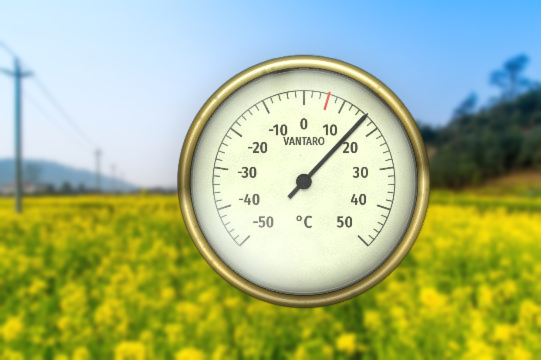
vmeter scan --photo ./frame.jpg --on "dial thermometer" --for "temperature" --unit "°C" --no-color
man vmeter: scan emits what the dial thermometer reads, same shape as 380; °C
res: 16; °C
